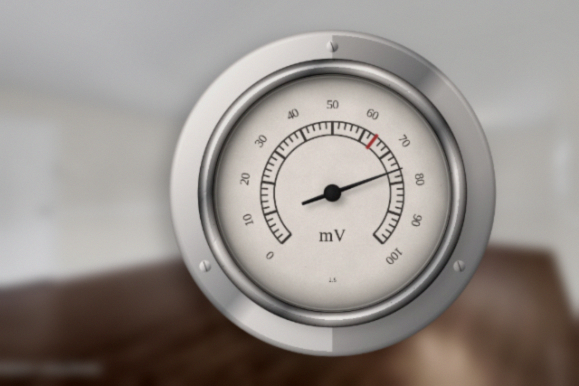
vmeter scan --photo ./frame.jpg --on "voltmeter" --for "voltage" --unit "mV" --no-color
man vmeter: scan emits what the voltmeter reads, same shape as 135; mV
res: 76; mV
